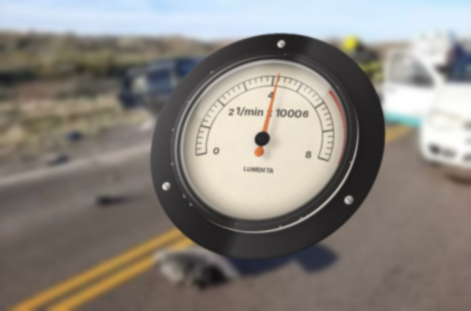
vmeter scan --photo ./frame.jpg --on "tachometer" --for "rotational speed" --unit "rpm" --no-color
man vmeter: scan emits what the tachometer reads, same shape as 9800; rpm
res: 4200; rpm
